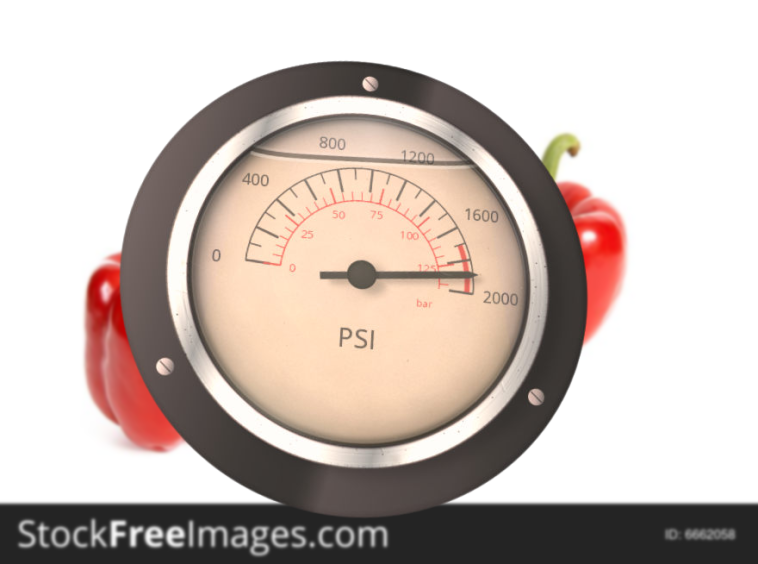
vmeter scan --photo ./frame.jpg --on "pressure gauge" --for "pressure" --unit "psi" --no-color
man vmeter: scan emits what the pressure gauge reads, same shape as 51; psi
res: 1900; psi
